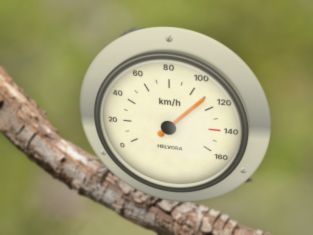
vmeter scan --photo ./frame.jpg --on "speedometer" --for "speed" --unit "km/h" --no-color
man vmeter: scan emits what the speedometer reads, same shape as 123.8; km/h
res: 110; km/h
